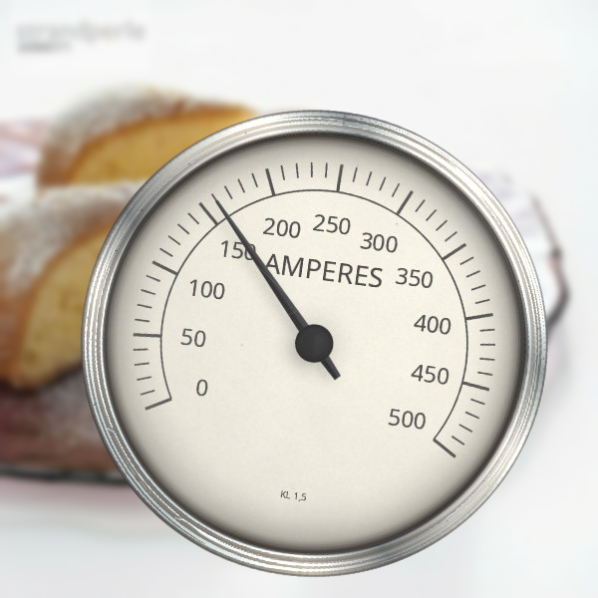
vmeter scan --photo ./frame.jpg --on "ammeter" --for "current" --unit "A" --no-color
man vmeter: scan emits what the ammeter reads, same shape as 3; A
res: 160; A
